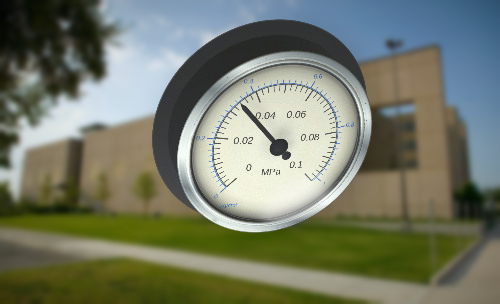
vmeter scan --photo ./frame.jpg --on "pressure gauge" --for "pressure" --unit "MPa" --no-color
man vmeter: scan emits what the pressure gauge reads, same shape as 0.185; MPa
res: 0.034; MPa
